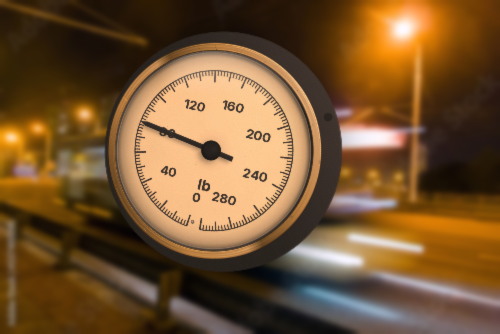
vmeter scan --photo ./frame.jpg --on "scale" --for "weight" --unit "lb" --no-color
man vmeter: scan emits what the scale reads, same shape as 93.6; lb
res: 80; lb
